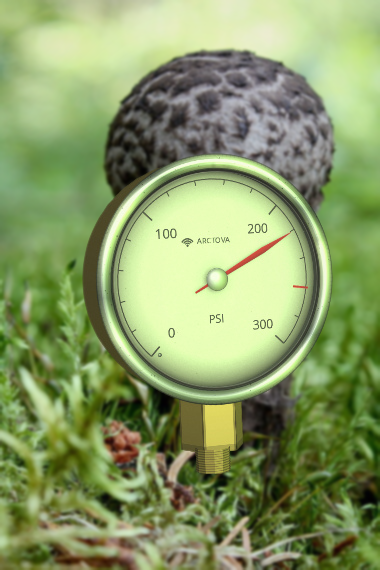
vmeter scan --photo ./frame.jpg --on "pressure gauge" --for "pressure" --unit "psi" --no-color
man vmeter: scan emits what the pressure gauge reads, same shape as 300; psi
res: 220; psi
